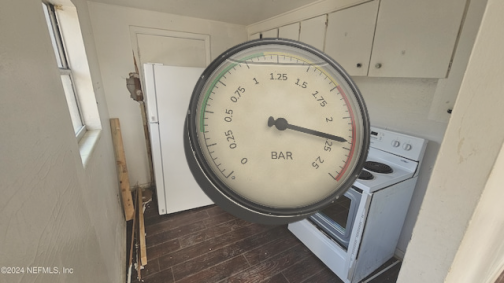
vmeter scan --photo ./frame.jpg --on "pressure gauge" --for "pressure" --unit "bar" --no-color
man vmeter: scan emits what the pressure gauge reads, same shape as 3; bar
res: 2.2; bar
